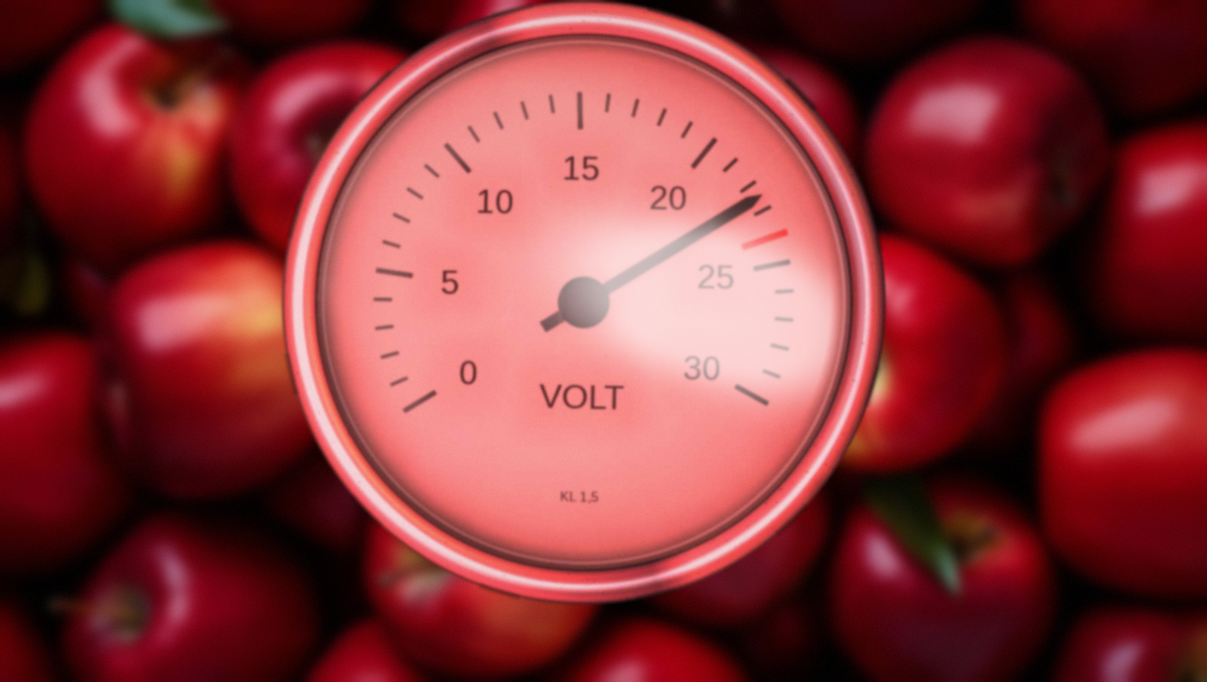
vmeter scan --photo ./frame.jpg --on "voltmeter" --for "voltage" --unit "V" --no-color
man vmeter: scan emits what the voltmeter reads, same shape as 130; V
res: 22.5; V
